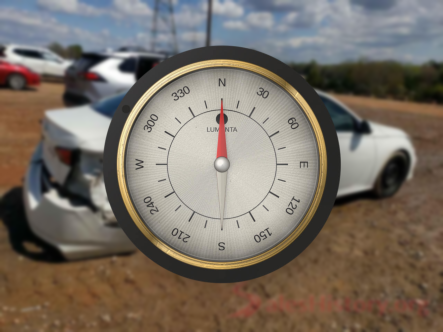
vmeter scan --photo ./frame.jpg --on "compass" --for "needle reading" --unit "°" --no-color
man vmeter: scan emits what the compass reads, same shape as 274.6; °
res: 0; °
